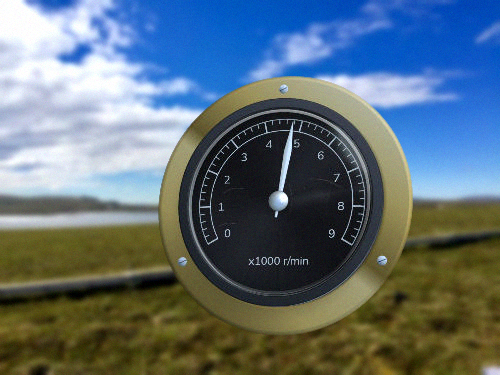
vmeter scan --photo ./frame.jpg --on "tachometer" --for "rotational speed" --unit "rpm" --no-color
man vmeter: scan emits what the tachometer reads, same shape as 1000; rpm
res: 4800; rpm
